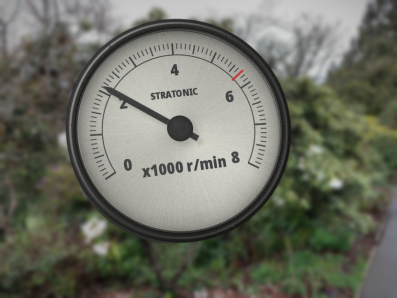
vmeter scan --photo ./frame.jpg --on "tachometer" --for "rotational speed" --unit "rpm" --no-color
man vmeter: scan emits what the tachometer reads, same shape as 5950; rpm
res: 2100; rpm
